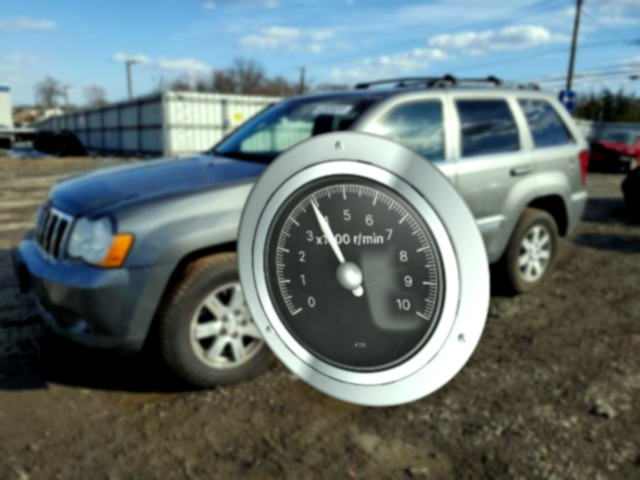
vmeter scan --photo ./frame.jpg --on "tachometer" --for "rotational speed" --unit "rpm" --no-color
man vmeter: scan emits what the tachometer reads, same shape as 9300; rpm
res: 4000; rpm
